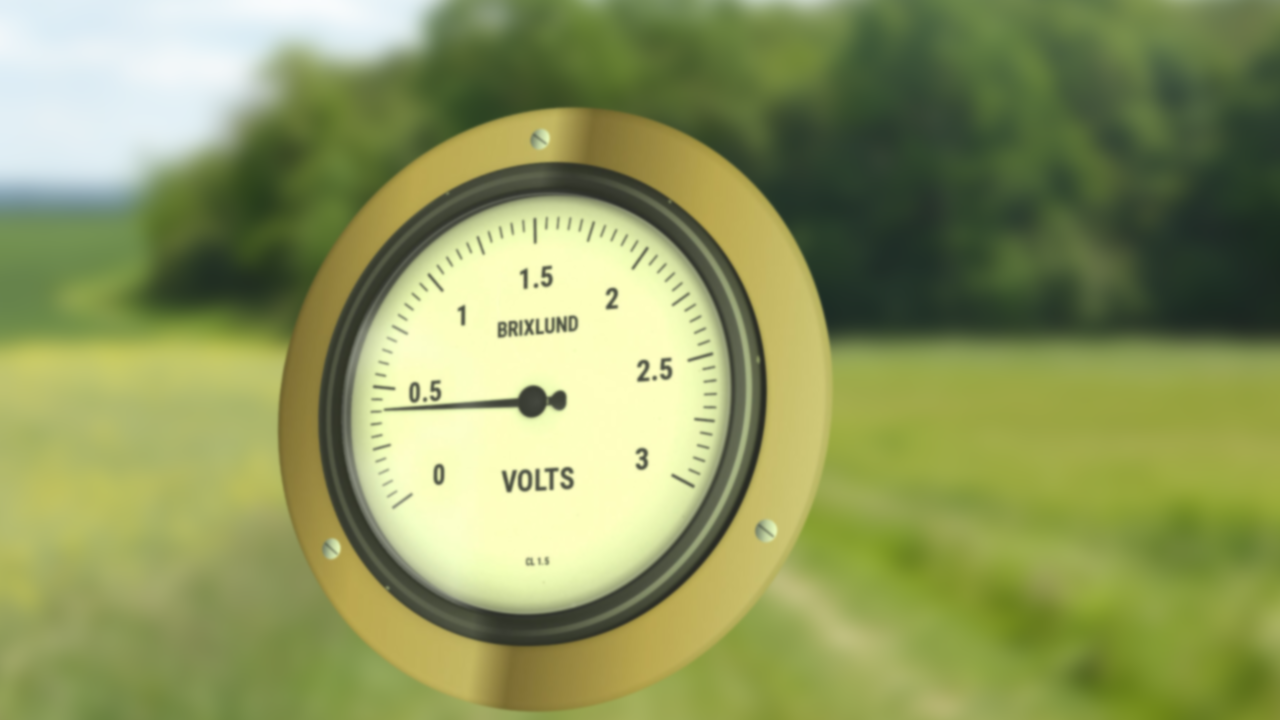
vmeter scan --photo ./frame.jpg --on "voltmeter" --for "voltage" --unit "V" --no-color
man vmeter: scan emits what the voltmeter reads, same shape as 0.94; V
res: 0.4; V
